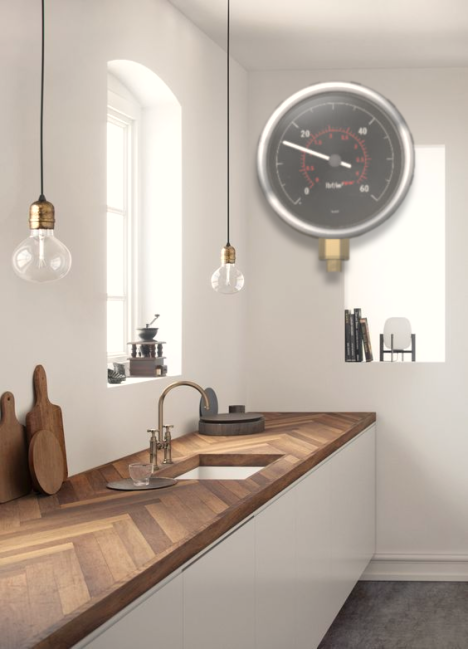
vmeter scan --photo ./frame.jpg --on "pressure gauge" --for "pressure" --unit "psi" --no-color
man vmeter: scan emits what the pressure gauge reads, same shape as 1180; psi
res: 15; psi
